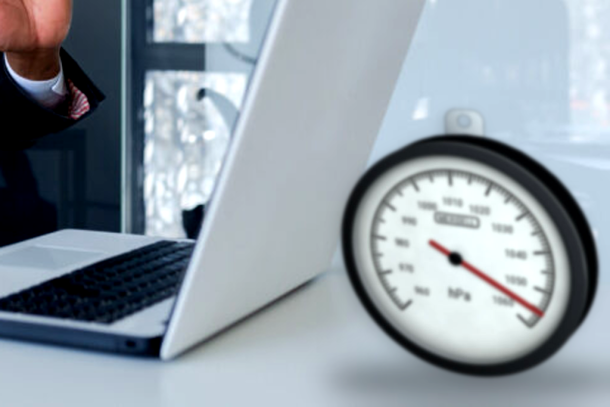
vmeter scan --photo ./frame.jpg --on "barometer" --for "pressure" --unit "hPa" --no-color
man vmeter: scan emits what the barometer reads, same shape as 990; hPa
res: 1055; hPa
